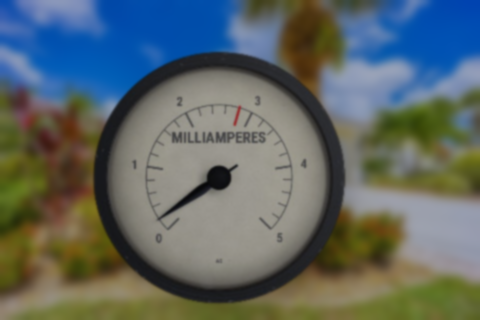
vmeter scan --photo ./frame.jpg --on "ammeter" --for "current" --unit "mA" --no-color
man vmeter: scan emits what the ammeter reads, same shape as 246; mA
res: 0.2; mA
